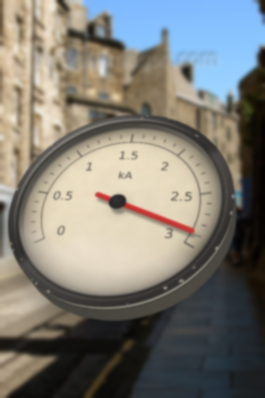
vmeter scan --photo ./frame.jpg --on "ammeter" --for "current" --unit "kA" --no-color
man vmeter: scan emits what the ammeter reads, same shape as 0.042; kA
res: 2.9; kA
